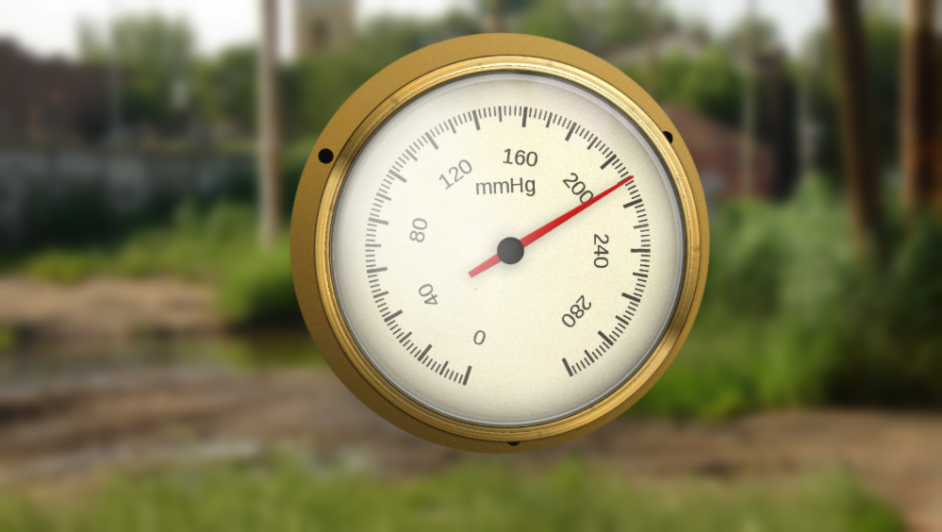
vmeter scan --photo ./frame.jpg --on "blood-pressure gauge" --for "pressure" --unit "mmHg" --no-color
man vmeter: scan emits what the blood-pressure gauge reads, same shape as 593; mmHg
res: 210; mmHg
